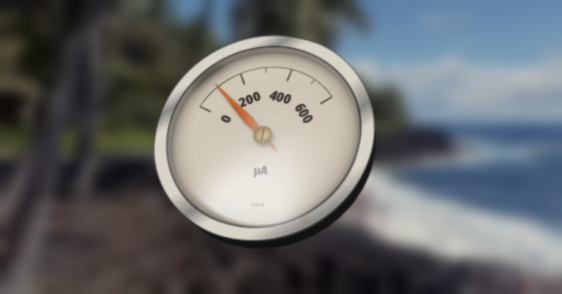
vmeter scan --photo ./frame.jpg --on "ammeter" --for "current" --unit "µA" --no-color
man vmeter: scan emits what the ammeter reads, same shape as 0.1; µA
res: 100; µA
